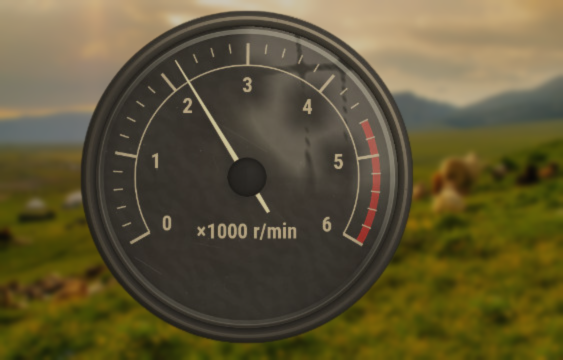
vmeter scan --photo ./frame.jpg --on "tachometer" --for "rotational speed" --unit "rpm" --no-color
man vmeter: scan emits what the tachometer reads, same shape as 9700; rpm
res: 2200; rpm
